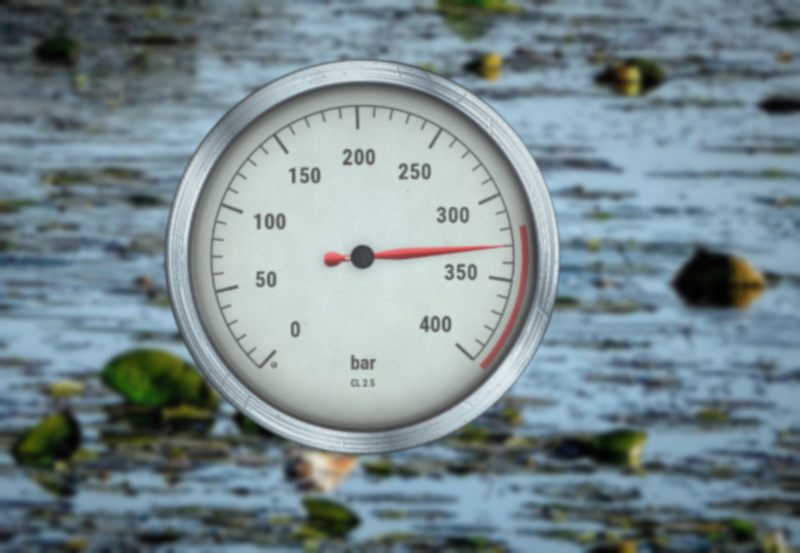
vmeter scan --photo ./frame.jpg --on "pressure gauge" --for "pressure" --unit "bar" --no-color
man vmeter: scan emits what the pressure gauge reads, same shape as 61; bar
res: 330; bar
